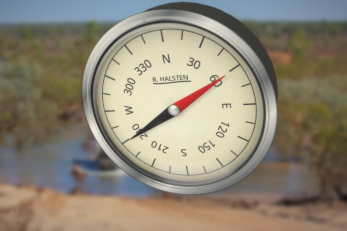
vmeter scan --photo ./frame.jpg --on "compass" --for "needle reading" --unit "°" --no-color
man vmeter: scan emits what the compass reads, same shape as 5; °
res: 60; °
